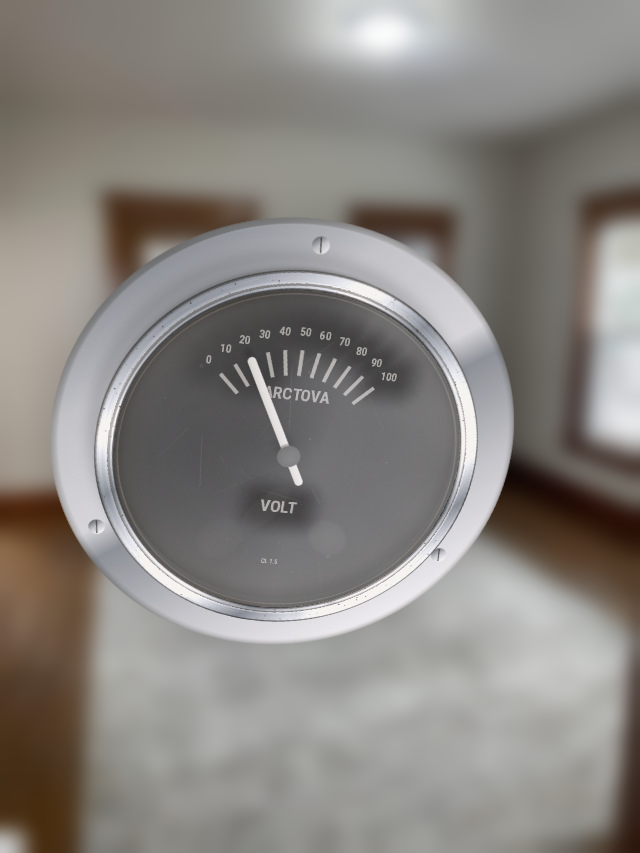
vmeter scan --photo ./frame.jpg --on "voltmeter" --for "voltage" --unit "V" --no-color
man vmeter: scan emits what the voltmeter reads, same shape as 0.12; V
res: 20; V
